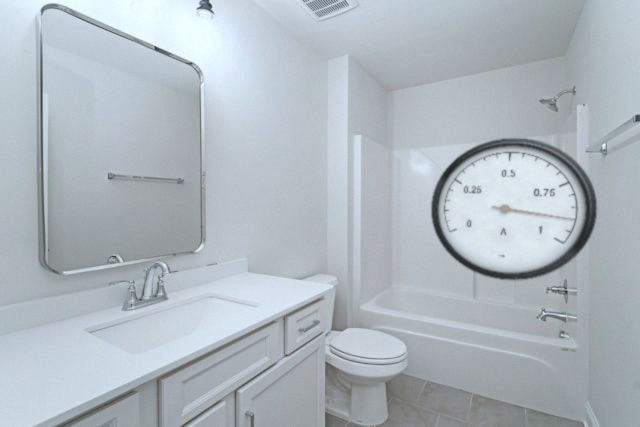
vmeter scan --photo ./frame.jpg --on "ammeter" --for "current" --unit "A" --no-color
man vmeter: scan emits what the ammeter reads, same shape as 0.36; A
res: 0.9; A
